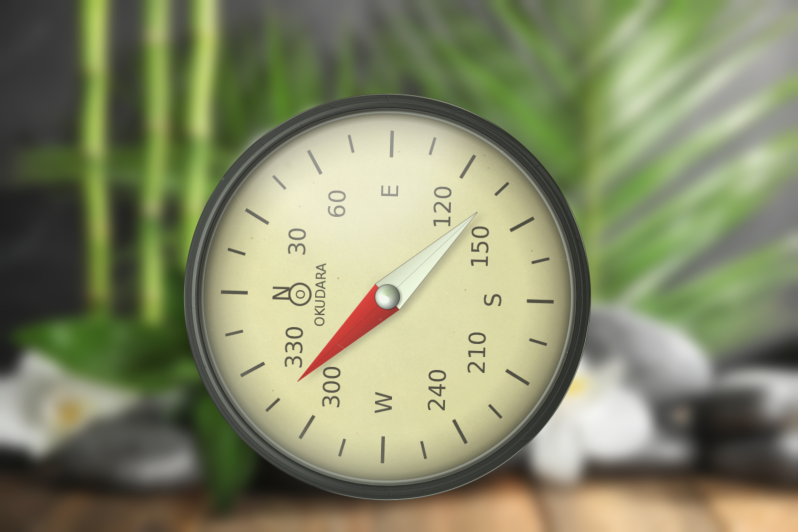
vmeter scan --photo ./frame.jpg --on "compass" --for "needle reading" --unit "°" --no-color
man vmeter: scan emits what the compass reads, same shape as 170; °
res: 315; °
